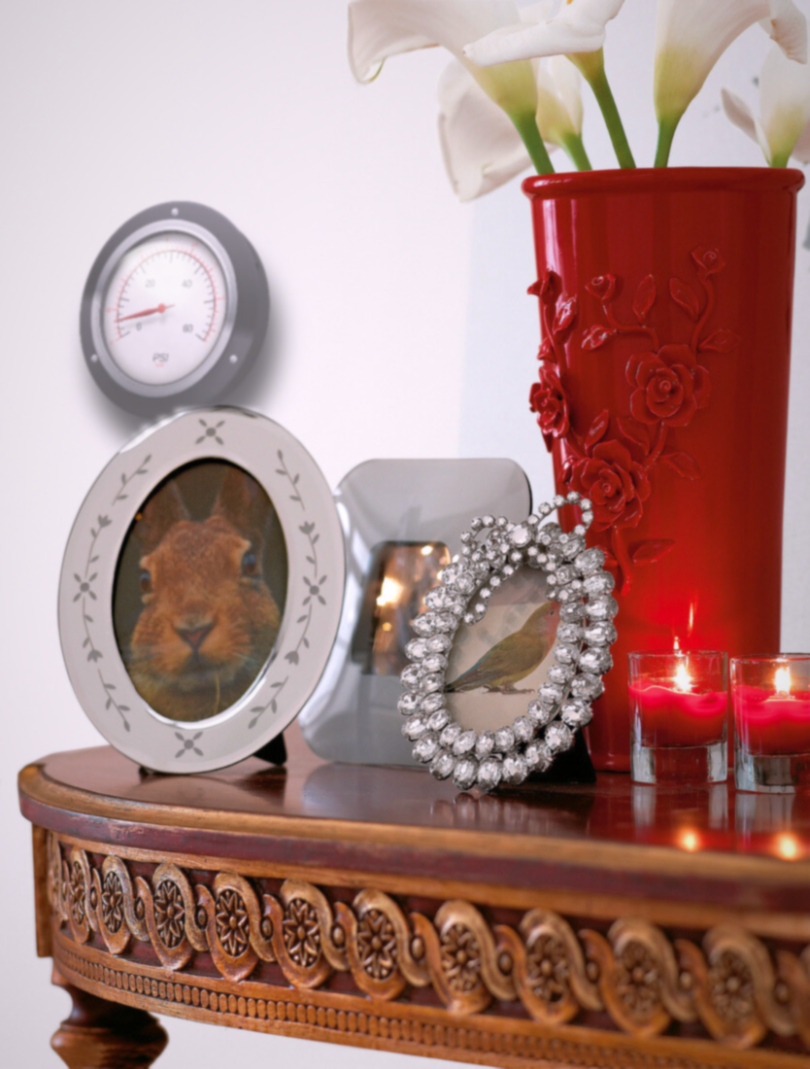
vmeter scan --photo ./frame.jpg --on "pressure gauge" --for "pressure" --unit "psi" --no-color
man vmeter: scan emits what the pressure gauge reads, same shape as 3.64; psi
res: 4; psi
